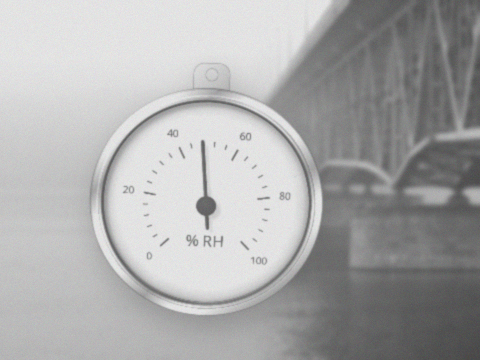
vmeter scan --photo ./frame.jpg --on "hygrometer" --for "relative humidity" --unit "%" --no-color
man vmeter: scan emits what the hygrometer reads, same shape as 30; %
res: 48; %
